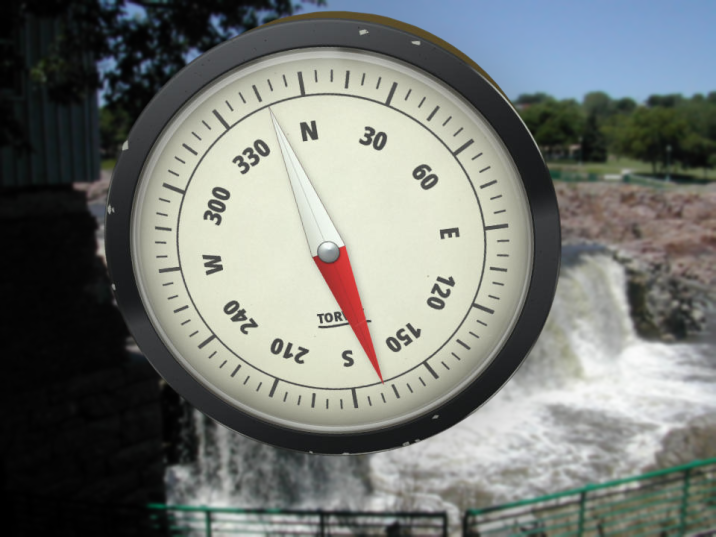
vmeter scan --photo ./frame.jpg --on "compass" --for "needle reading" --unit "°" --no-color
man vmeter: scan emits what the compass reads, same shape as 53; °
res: 167.5; °
